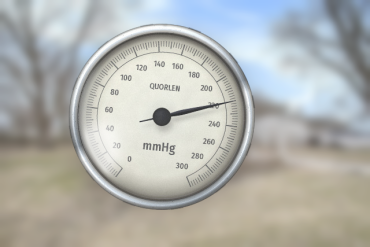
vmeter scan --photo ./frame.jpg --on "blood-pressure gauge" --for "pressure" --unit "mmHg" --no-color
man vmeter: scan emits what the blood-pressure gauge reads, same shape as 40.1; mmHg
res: 220; mmHg
